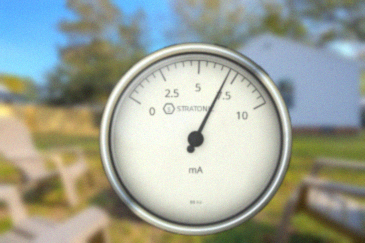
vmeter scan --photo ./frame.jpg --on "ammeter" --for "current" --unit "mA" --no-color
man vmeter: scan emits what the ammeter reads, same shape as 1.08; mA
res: 7; mA
